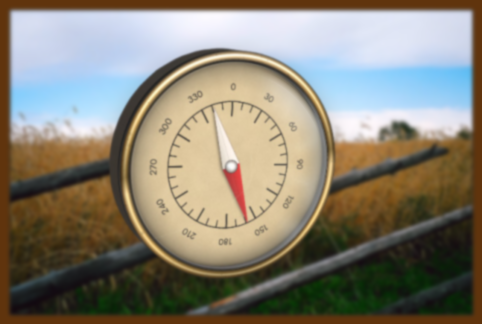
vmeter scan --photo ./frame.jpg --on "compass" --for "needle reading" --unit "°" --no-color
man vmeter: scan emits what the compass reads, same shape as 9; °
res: 160; °
